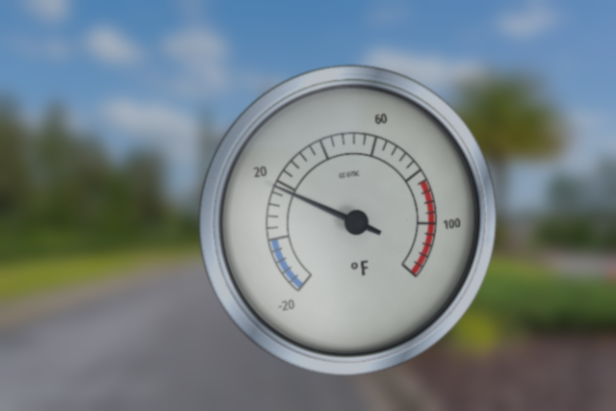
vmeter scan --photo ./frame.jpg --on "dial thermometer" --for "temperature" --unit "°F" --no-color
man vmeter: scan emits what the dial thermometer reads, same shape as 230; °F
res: 18; °F
